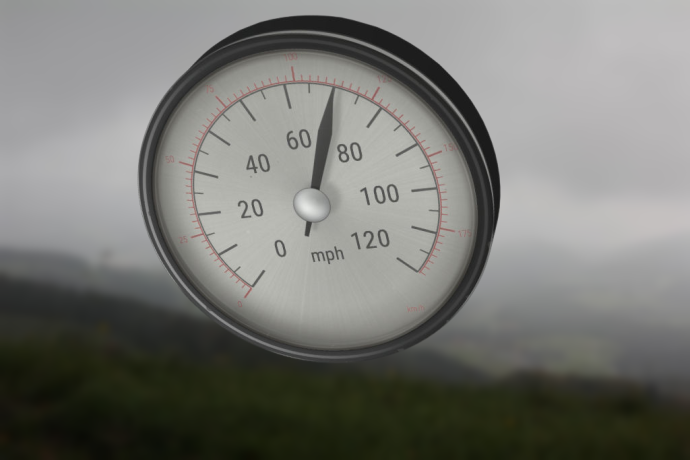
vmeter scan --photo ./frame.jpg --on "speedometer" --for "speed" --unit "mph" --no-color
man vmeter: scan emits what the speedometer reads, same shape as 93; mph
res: 70; mph
